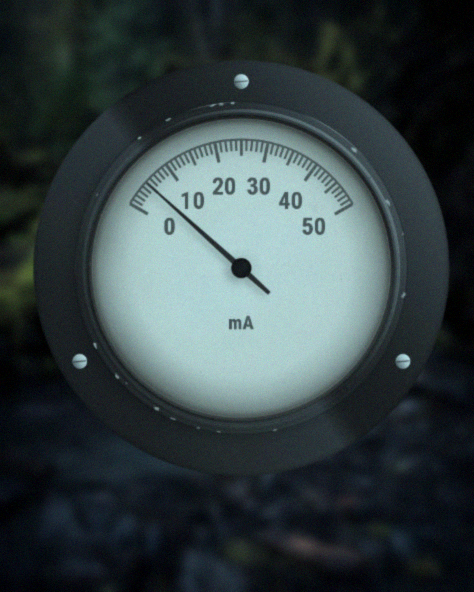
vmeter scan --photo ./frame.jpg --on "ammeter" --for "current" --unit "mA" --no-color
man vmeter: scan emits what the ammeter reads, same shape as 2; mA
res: 5; mA
